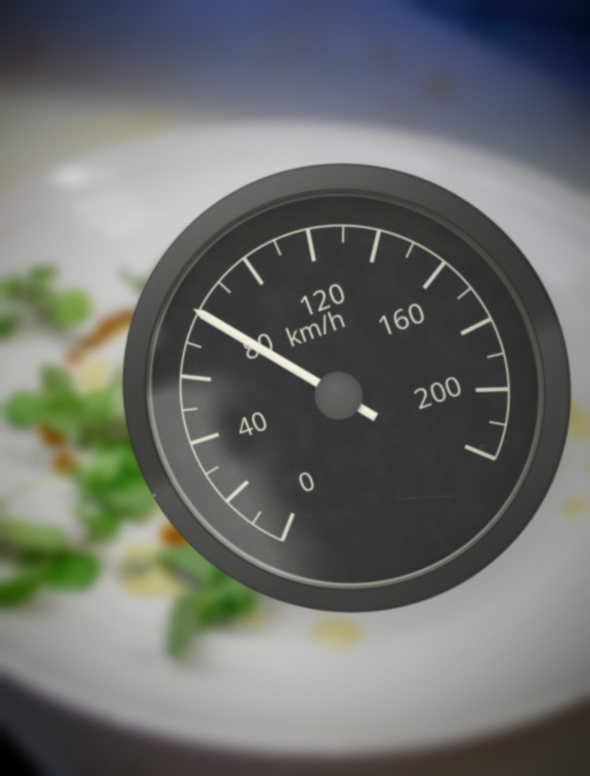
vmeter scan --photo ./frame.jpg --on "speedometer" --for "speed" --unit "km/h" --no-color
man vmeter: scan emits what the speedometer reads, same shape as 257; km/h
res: 80; km/h
